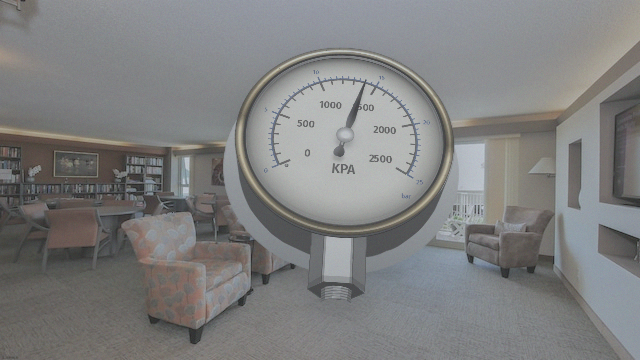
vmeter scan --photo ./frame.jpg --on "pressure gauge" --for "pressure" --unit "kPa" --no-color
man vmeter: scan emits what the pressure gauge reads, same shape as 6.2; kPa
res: 1400; kPa
